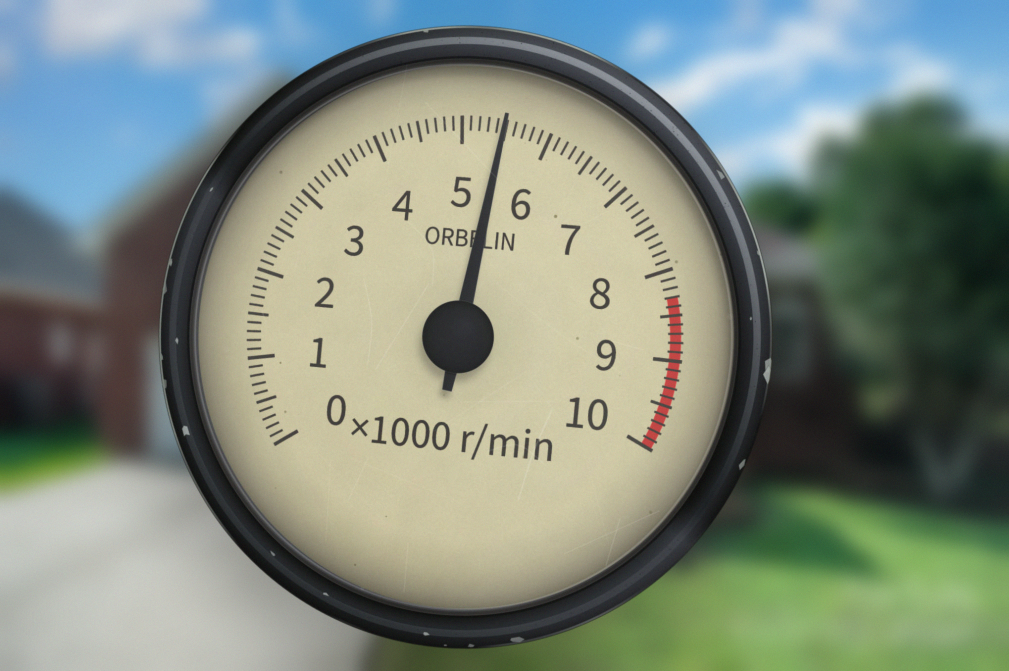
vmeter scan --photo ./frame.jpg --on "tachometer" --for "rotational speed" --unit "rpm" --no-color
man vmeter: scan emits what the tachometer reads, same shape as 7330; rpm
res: 5500; rpm
